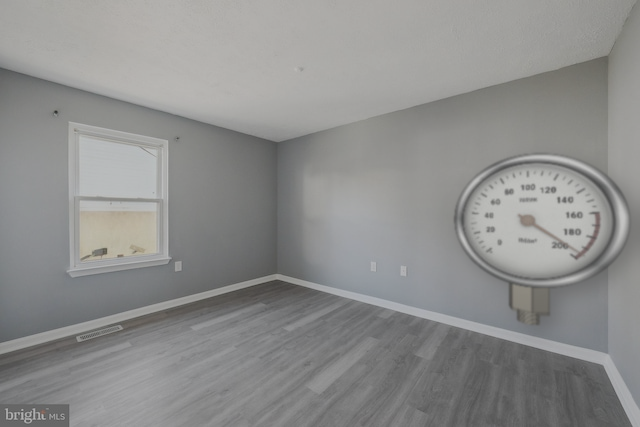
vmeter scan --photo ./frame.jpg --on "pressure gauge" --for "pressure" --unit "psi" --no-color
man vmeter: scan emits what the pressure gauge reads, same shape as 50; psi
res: 195; psi
